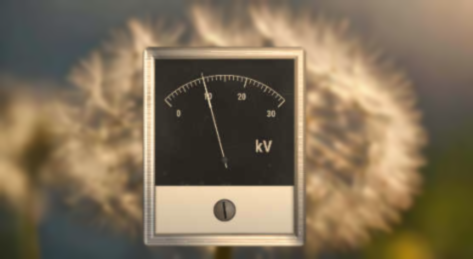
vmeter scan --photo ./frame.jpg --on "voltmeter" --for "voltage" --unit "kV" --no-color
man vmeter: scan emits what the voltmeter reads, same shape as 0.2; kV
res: 10; kV
